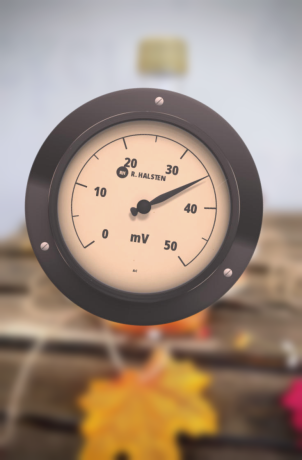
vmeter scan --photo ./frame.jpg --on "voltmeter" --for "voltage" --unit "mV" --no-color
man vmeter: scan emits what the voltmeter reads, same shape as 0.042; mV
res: 35; mV
